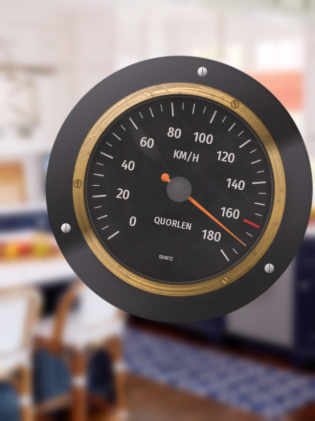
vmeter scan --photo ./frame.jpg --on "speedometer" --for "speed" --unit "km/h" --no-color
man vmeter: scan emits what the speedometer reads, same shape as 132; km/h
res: 170; km/h
